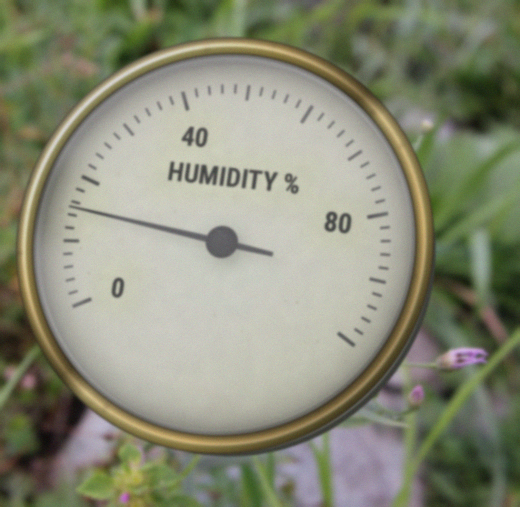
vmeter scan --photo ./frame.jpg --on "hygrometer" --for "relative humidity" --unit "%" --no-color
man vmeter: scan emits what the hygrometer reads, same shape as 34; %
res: 15; %
